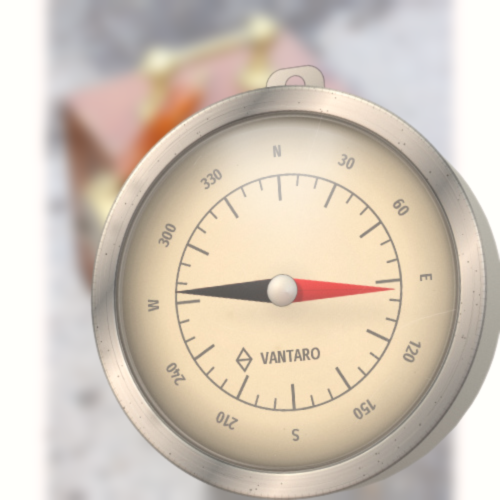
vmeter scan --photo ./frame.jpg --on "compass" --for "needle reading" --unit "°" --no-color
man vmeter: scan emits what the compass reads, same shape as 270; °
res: 95; °
